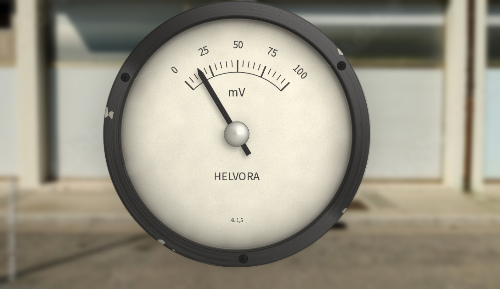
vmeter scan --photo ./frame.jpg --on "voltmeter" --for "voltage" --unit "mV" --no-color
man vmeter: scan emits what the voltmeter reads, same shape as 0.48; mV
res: 15; mV
